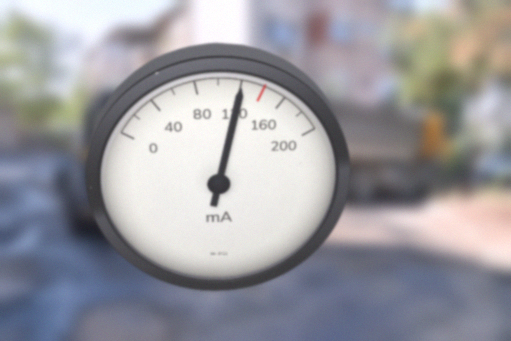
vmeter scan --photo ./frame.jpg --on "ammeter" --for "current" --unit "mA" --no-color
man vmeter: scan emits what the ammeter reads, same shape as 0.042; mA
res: 120; mA
